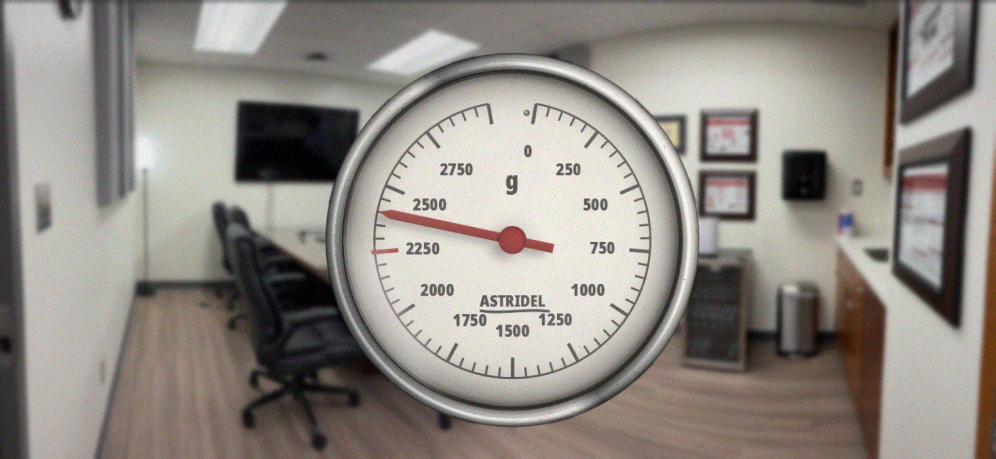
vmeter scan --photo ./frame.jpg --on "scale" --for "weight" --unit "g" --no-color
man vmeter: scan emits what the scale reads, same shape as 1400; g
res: 2400; g
